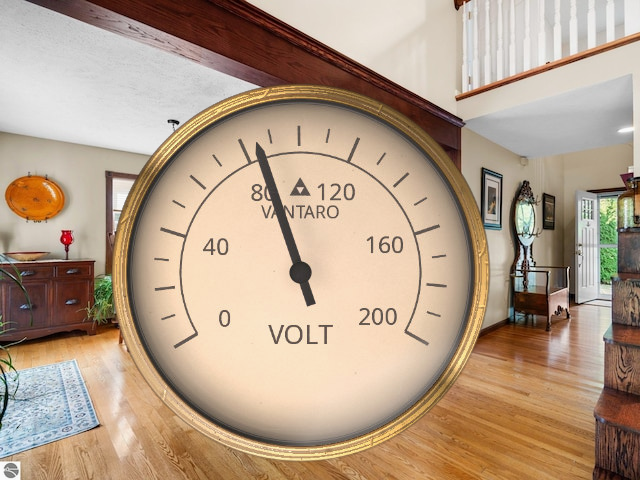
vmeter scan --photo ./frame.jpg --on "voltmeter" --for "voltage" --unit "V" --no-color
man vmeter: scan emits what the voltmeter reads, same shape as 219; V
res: 85; V
